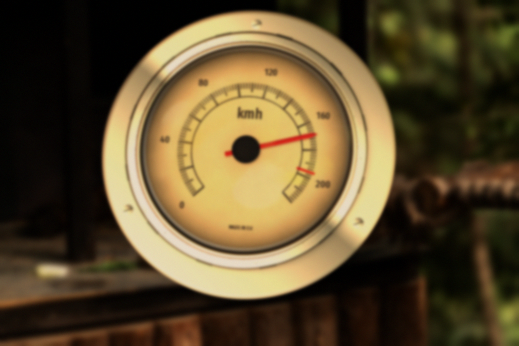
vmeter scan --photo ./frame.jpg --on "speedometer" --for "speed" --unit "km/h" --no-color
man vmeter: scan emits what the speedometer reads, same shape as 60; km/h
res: 170; km/h
